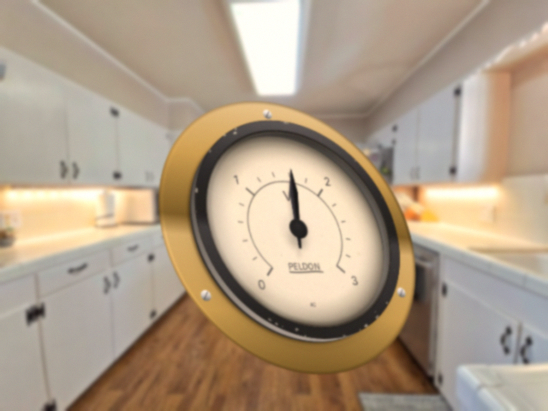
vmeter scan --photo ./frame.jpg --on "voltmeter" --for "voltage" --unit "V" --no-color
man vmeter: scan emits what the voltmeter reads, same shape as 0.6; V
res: 1.6; V
